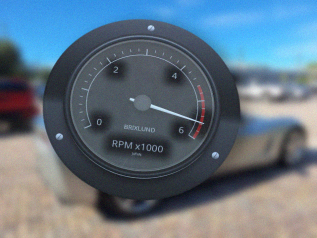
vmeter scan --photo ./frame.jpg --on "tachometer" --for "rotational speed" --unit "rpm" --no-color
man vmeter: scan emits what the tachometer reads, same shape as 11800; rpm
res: 5600; rpm
